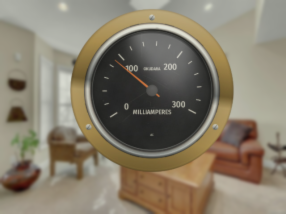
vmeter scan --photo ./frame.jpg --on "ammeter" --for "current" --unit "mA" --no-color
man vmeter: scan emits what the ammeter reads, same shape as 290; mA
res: 90; mA
